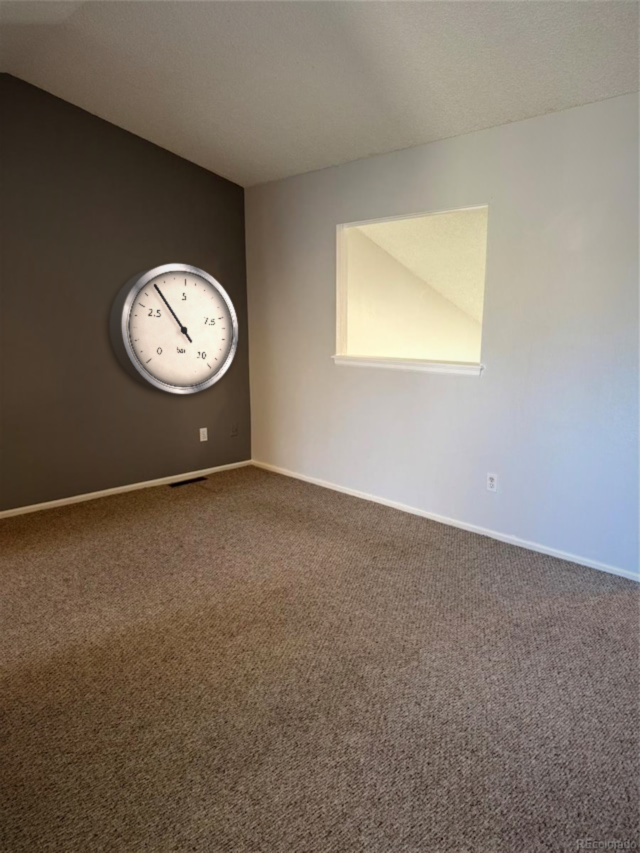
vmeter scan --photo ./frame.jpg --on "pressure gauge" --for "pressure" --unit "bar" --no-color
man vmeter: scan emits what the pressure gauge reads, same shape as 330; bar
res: 3.5; bar
